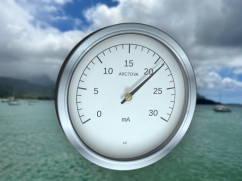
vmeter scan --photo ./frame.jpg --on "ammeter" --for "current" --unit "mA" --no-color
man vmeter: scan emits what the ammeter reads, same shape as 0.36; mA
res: 21; mA
